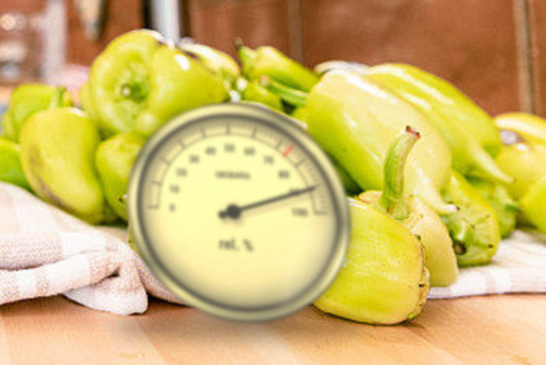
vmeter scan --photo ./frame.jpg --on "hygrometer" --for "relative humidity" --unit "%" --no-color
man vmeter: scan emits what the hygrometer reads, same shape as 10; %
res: 90; %
